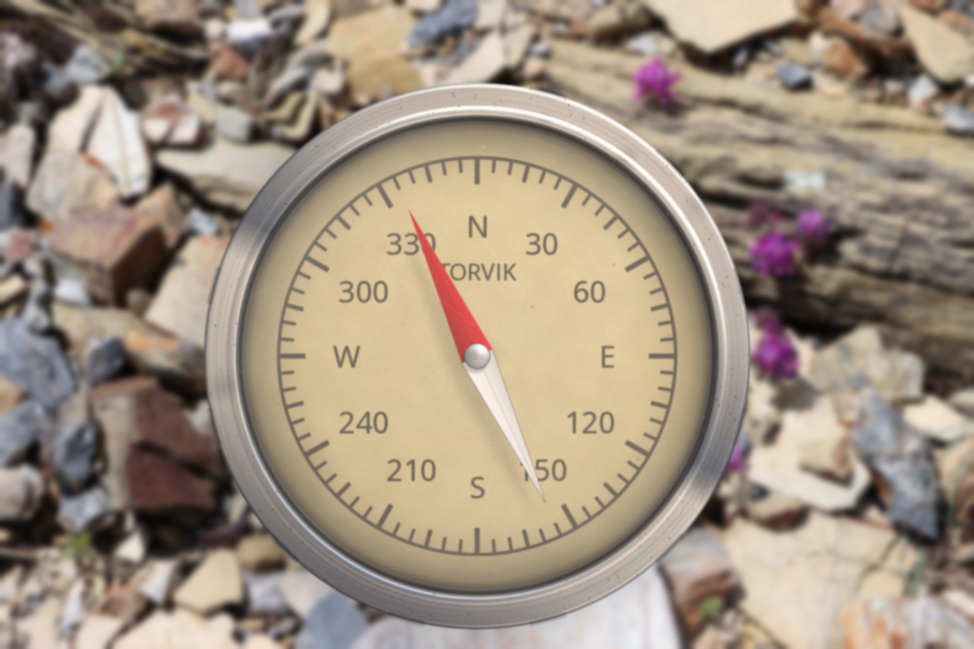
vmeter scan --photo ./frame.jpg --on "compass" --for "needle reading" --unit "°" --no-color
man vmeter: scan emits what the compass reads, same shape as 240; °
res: 335; °
